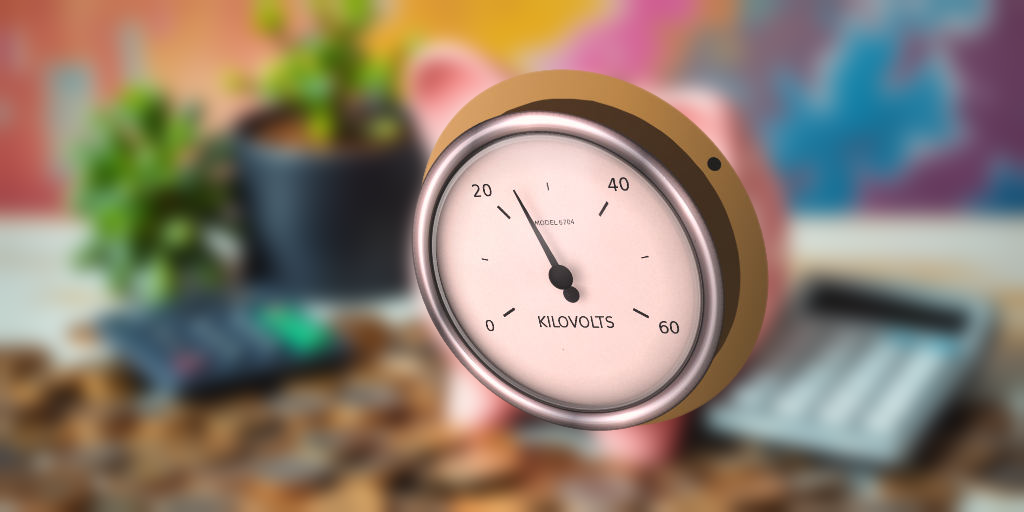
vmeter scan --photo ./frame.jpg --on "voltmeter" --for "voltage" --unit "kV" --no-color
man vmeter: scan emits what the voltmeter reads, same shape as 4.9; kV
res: 25; kV
